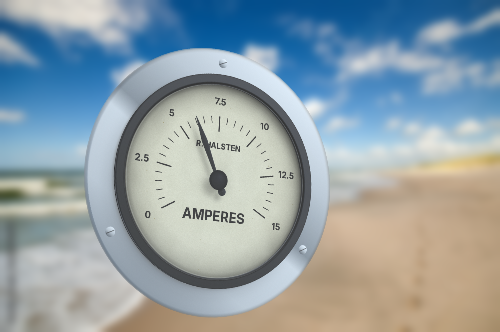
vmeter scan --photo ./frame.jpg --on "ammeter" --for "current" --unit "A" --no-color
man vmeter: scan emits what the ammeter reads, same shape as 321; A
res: 6; A
